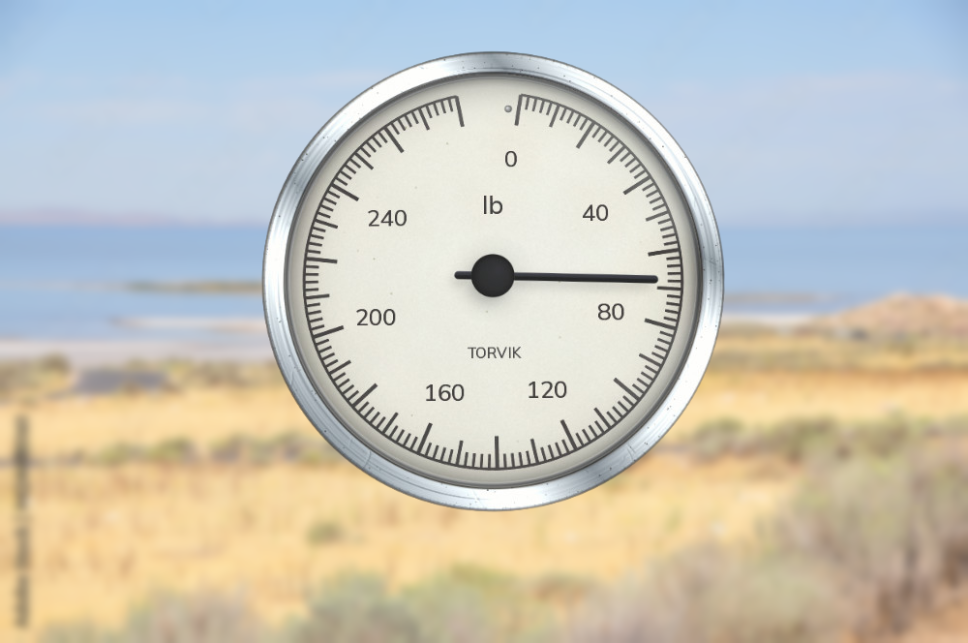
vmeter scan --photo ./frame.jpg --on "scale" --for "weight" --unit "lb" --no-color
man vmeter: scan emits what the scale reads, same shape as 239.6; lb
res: 68; lb
